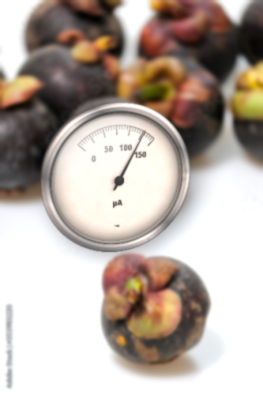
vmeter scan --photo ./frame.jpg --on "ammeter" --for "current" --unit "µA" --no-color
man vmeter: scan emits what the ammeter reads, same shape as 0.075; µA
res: 125; µA
